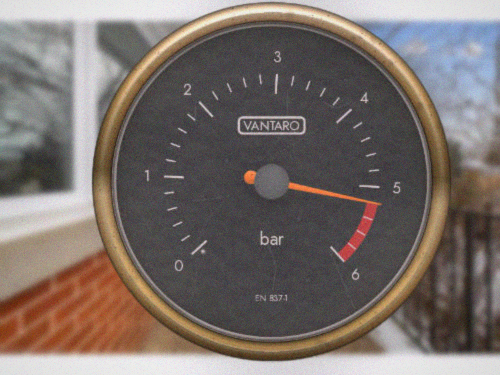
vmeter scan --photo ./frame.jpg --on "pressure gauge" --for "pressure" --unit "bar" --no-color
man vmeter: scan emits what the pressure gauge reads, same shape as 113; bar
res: 5.2; bar
